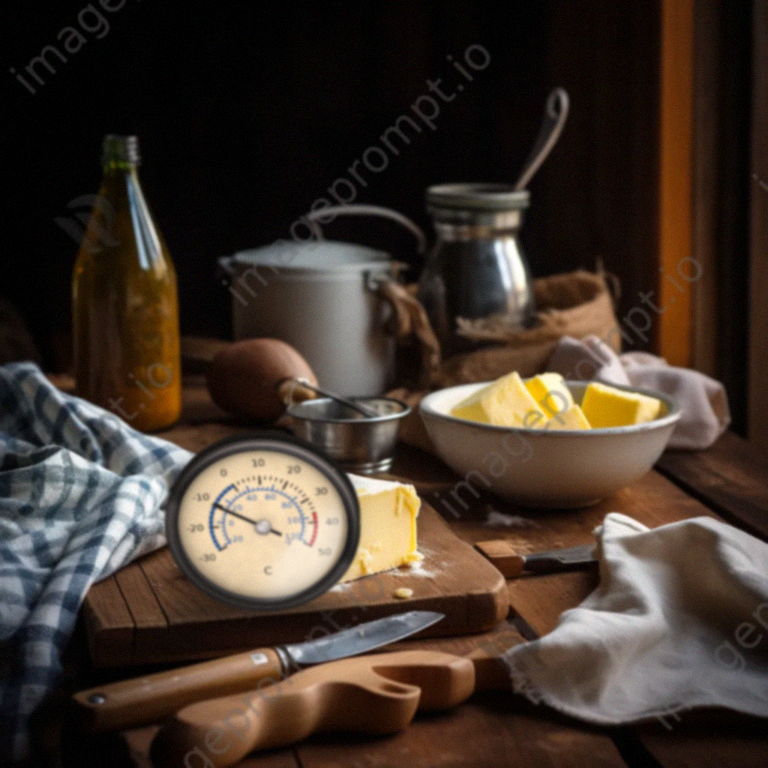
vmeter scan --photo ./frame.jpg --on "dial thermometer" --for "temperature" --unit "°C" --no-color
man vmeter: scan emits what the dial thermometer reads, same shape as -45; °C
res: -10; °C
